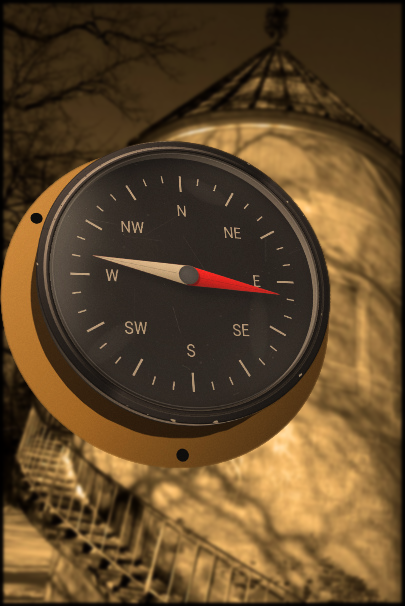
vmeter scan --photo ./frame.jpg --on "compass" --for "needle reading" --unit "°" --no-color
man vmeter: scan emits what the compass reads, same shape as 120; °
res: 100; °
